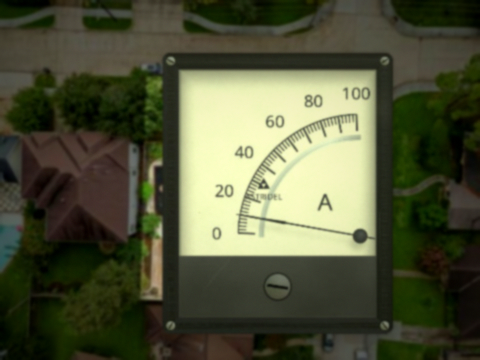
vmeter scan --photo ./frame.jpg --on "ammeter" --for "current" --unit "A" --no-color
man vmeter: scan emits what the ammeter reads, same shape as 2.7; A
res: 10; A
